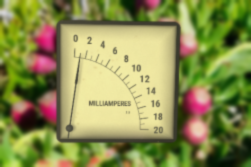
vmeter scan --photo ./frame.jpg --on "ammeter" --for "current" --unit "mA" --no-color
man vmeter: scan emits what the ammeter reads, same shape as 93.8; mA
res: 1; mA
